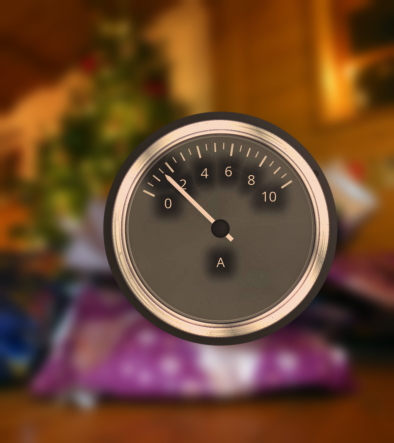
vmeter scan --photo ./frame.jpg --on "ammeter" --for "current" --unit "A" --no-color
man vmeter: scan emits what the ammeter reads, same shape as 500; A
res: 1.5; A
